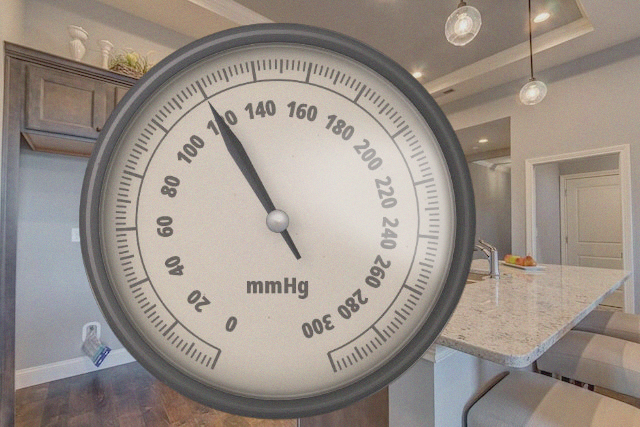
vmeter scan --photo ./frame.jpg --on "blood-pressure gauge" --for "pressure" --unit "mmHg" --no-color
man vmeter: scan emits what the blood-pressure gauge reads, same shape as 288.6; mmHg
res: 120; mmHg
